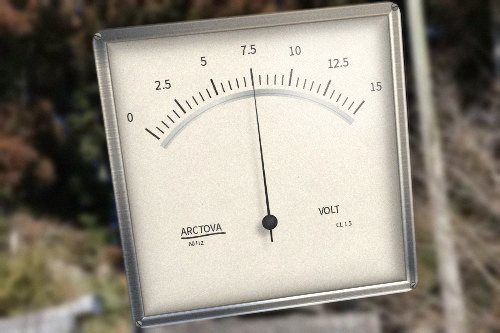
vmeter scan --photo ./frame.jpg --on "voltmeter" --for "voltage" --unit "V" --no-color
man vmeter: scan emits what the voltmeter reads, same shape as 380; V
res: 7.5; V
